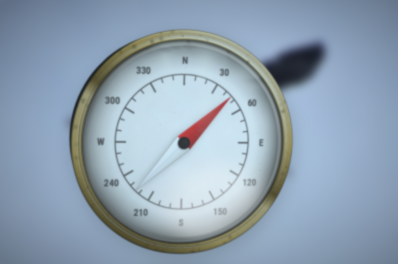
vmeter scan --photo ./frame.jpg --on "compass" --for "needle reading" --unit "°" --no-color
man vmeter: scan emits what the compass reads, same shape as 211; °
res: 45; °
